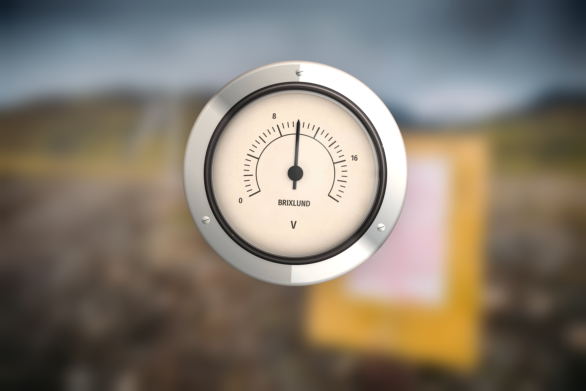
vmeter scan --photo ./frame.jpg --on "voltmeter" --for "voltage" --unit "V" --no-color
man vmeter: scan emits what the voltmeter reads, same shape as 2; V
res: 10; V
